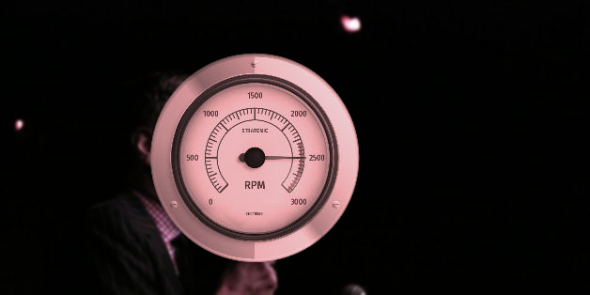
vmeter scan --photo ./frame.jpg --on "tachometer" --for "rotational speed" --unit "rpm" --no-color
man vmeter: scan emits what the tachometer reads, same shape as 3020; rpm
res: 2500; rpm
